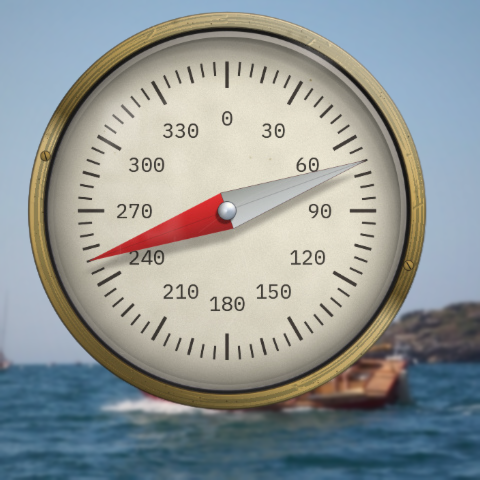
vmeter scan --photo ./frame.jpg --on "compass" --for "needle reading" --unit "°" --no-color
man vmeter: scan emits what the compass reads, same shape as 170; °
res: 250; °
